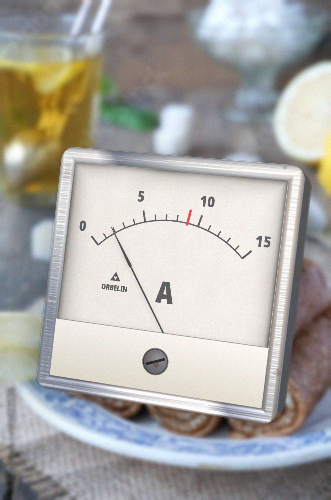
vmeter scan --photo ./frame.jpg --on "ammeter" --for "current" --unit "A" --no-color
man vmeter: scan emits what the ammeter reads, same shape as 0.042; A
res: 2; A
